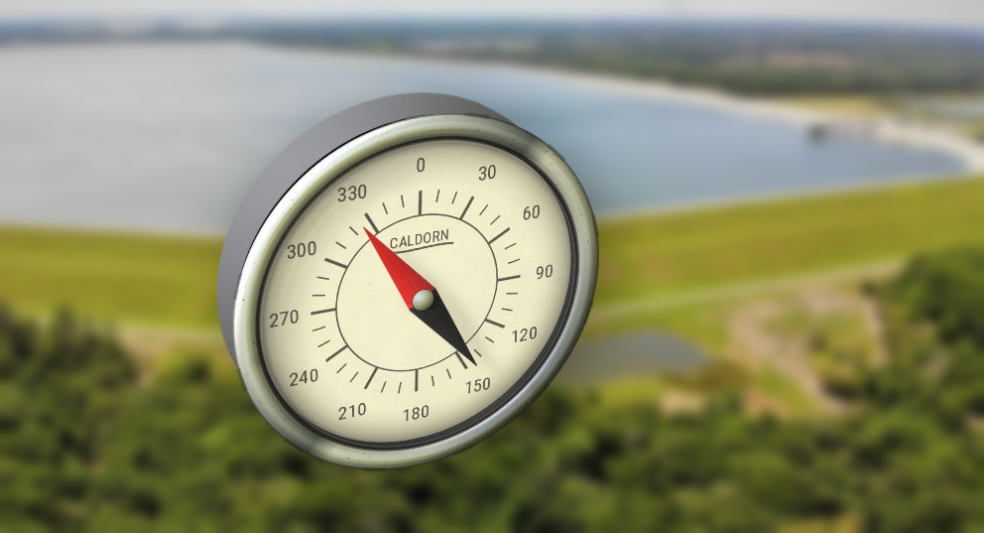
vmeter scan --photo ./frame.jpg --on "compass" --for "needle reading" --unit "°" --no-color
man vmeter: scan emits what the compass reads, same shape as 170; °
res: 325; °
